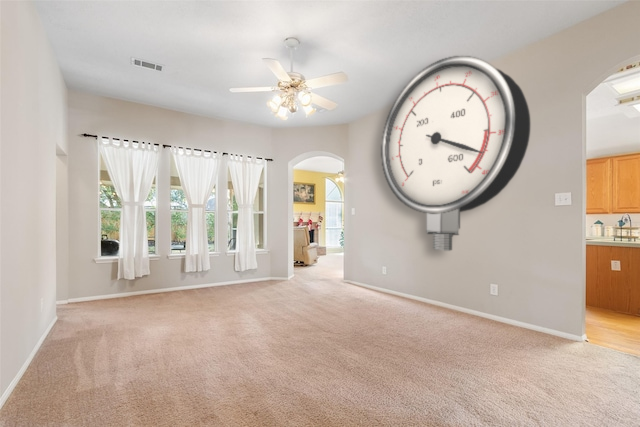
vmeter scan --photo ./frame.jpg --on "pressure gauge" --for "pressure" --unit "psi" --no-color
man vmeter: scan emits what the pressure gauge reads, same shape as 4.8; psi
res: 550; psi
